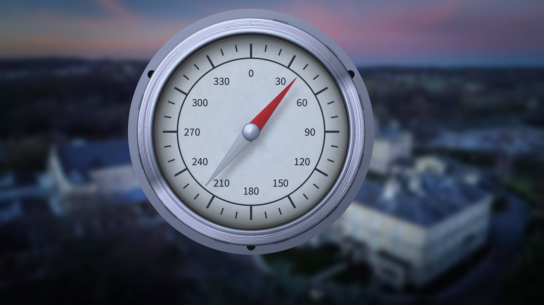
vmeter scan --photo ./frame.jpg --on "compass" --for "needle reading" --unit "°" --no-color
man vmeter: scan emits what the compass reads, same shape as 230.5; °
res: 40; °
